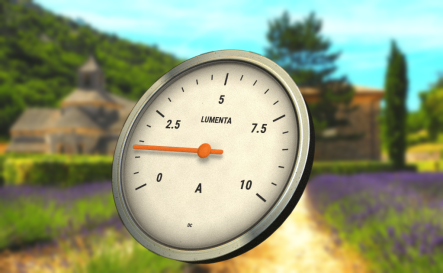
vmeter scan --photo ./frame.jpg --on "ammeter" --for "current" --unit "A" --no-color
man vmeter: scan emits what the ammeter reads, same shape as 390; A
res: 1.25; A
